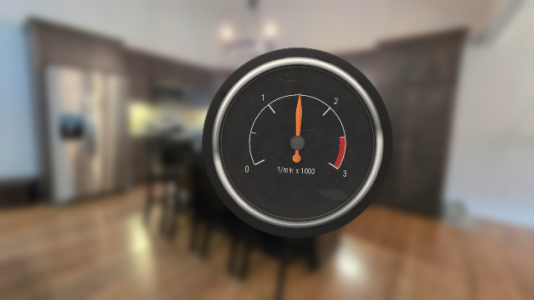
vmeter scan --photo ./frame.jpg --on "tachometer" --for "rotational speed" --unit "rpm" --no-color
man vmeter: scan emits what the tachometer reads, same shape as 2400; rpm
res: 1500; rpm
